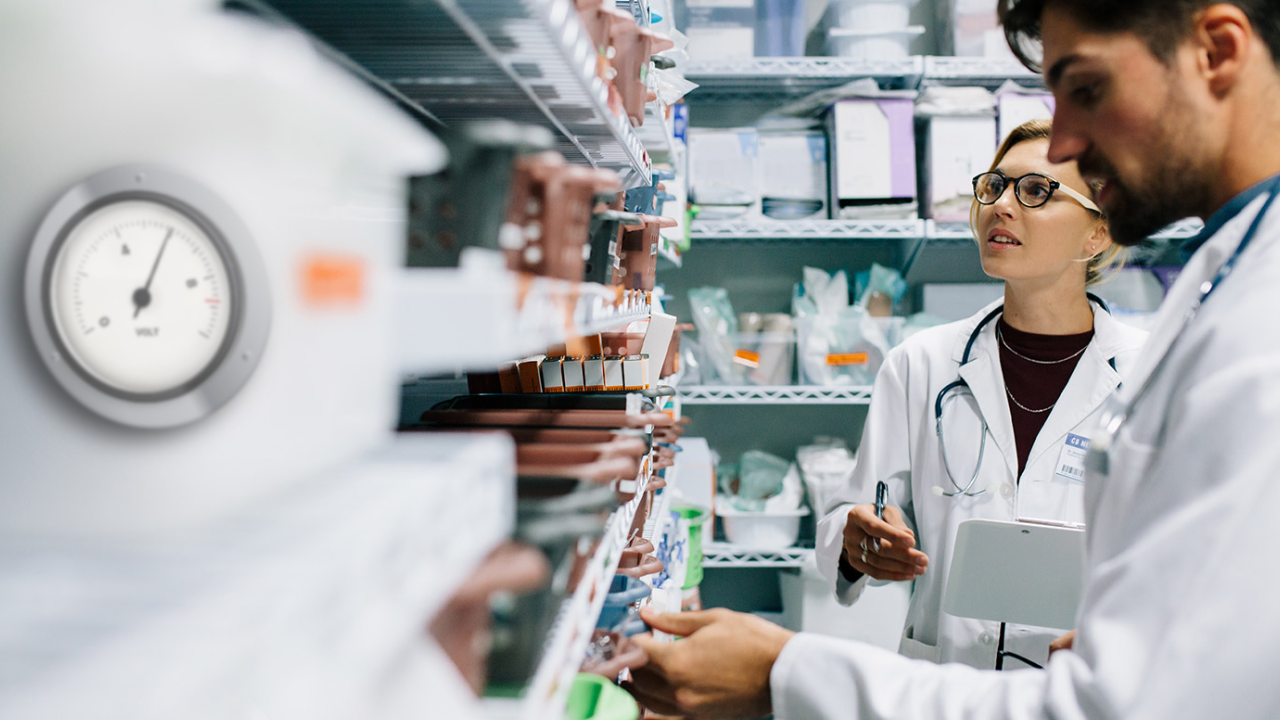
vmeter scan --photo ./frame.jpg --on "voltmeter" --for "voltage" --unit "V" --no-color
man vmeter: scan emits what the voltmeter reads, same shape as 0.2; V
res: 6; V
